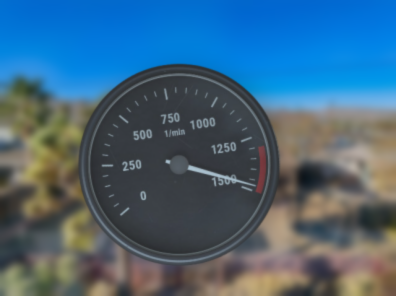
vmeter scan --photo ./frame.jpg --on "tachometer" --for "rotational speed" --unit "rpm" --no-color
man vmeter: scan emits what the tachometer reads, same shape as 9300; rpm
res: 1475; rpm
